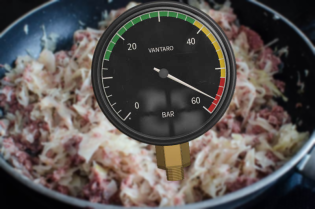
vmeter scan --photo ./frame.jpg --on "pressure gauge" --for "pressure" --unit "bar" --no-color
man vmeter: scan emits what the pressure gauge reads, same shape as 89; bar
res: 57; bar
